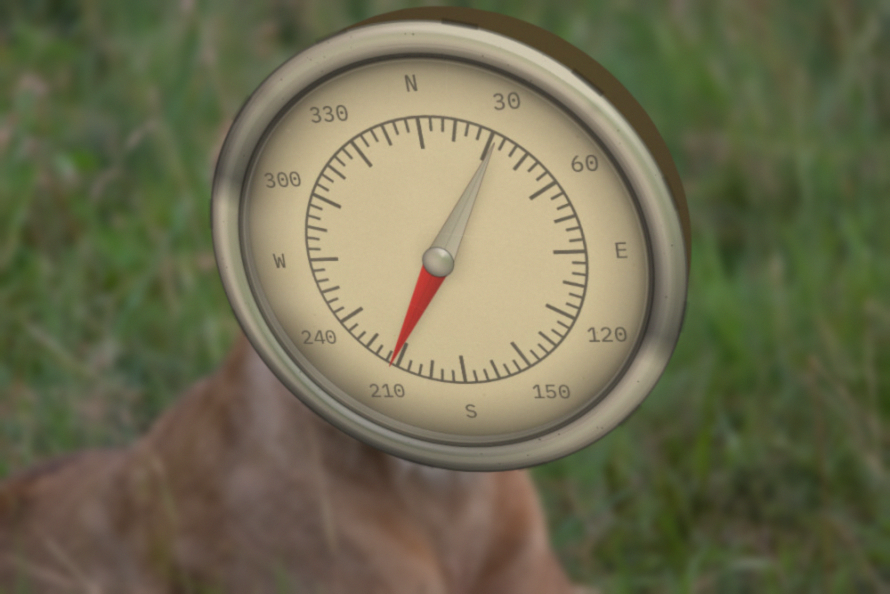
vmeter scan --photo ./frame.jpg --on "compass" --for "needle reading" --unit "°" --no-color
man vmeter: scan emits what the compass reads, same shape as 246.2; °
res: 212.5; °
